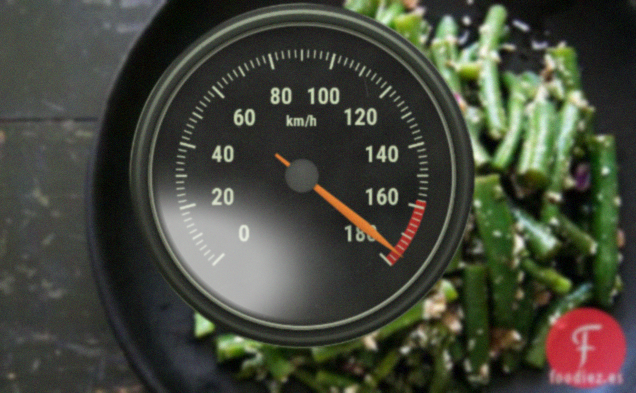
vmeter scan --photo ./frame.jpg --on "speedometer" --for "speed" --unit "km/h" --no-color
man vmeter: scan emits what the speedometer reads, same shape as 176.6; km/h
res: 176; km/h
